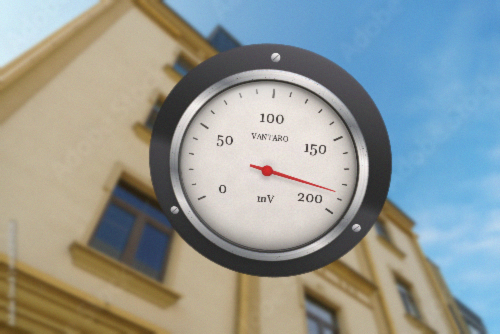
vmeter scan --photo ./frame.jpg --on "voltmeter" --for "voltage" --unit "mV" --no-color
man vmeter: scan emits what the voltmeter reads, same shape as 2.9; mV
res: 185; mV
